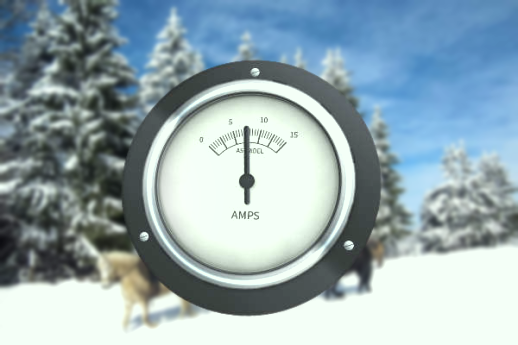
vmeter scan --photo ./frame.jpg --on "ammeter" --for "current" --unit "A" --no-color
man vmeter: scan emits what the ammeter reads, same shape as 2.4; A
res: 7.5; A
